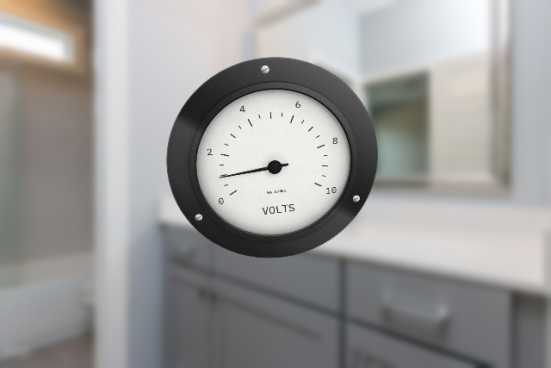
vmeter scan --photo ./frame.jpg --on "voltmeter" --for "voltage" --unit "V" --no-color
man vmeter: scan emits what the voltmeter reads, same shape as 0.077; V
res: 1; V
